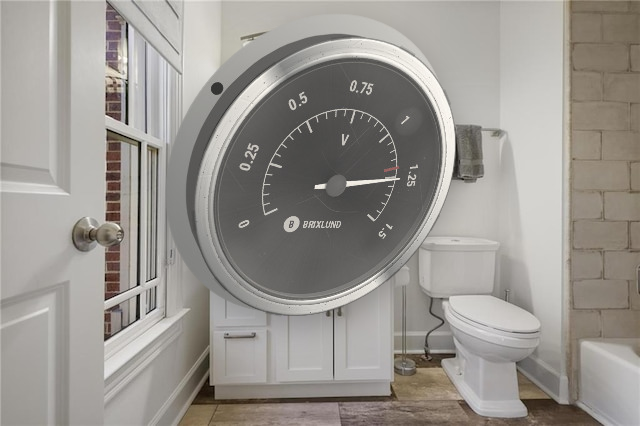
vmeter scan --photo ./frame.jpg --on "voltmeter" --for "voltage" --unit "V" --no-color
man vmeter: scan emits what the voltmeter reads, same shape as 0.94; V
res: 1.25; V
